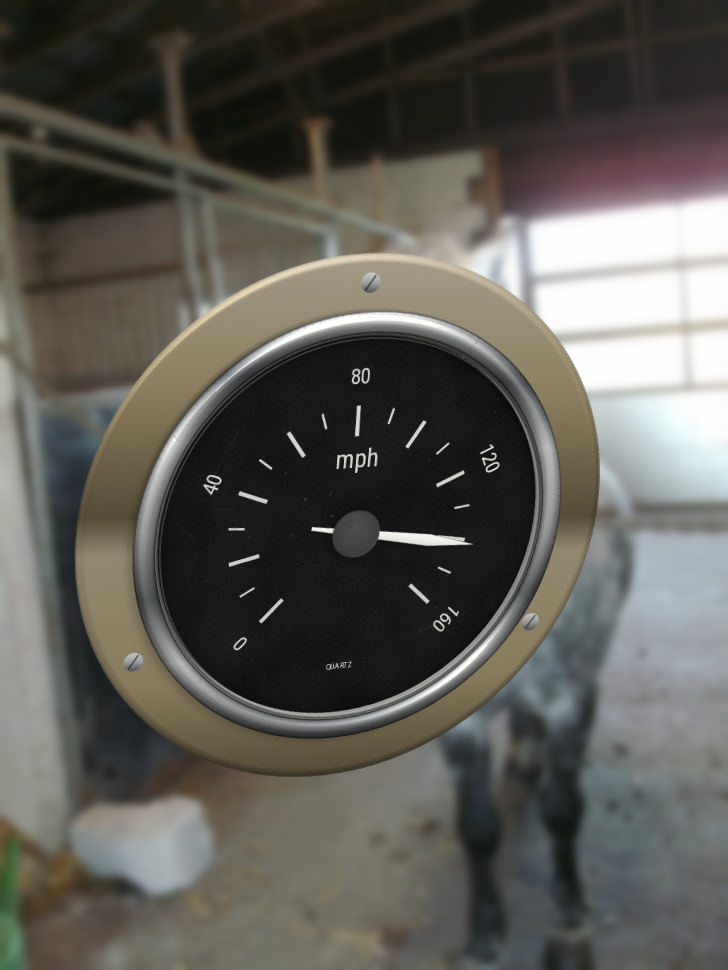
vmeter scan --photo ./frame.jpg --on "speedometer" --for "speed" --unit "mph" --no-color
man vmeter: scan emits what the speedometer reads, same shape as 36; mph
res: 140; mph
